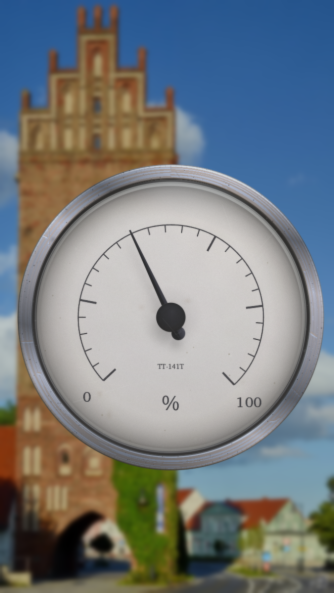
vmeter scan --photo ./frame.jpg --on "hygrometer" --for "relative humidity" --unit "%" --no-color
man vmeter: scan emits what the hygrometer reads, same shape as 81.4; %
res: 40; %
